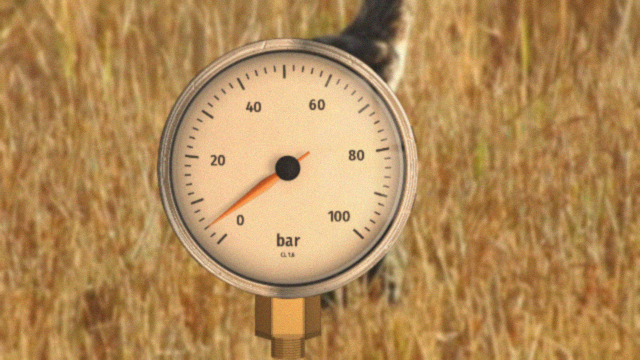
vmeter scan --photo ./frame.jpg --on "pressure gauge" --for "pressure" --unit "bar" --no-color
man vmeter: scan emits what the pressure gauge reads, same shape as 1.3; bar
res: 4; bar
